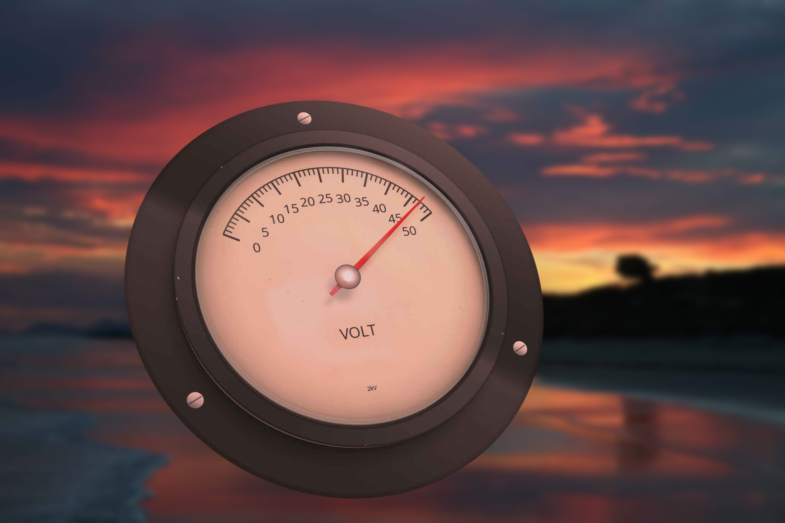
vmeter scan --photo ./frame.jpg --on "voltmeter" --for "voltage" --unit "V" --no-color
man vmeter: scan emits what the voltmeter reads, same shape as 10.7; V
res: 47; V
